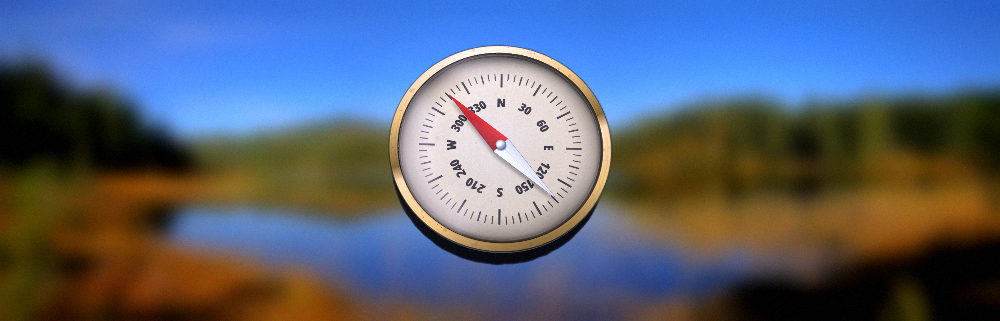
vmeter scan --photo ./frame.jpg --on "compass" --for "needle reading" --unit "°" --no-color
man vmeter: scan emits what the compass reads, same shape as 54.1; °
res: 315; °
